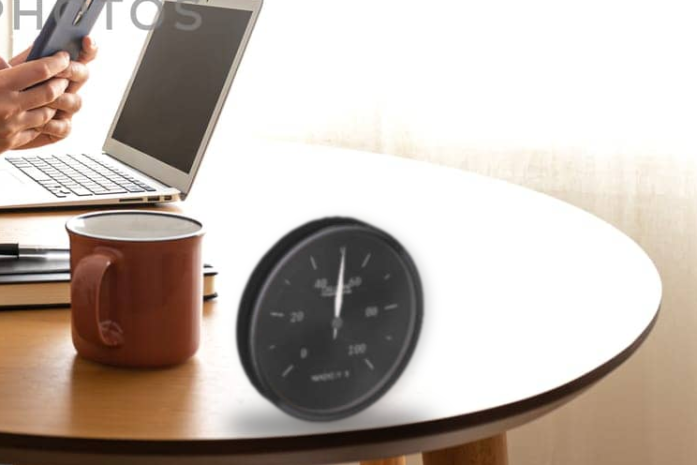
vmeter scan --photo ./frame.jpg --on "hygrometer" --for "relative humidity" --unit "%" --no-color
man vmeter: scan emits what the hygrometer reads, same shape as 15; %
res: 50; %
